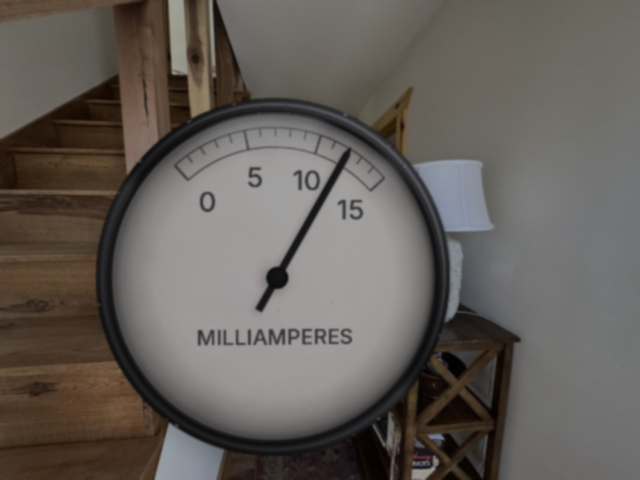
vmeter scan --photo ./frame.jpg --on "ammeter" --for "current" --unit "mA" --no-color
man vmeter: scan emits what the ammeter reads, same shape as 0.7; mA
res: 12; mA
